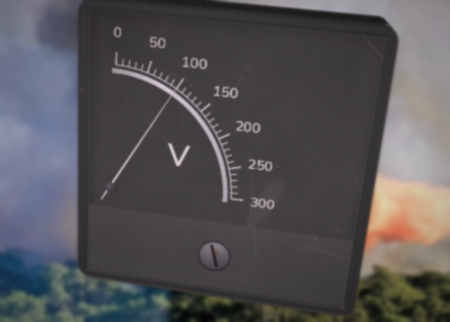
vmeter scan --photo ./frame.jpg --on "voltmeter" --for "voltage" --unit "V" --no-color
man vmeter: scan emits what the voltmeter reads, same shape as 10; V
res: 100; V
